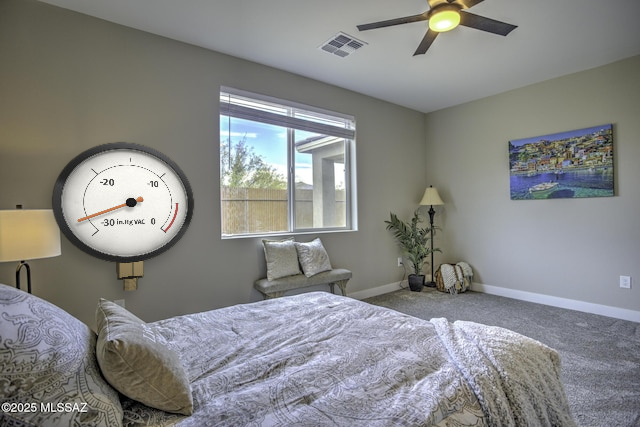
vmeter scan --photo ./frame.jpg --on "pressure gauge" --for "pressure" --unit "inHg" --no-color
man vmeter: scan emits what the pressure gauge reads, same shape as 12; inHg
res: -27.5; inHg
